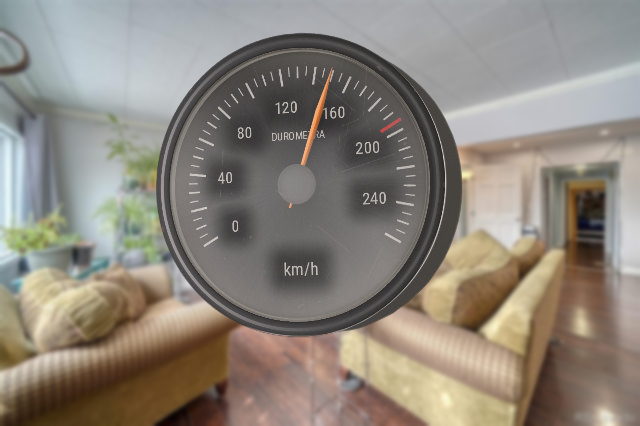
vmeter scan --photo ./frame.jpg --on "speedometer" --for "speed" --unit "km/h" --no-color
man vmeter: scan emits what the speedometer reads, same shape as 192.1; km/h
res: 150; km/h
